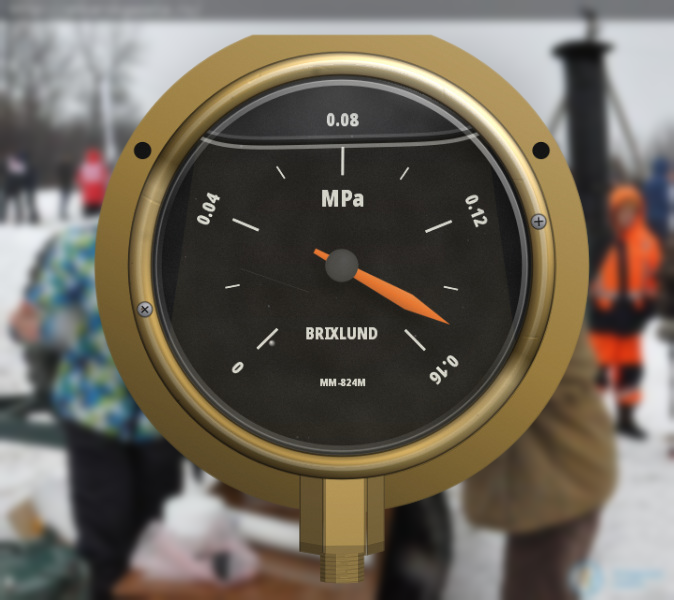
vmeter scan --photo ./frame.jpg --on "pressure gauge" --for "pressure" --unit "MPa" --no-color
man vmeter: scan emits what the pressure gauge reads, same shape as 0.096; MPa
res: 0.15; MPa
